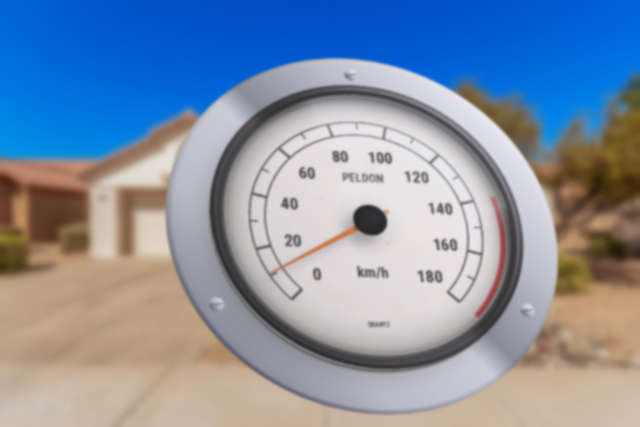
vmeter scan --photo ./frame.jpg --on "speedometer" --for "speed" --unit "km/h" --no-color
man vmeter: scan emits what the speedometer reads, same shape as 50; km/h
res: 10; km/h
